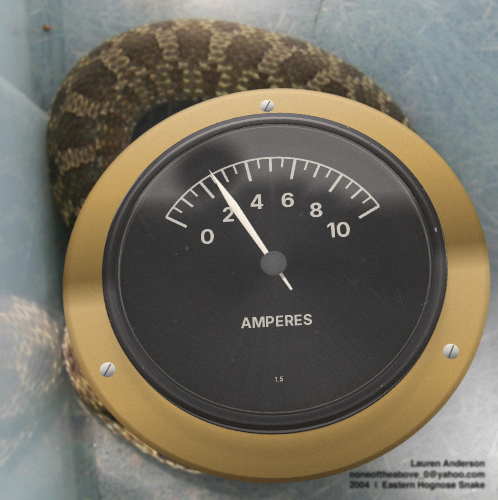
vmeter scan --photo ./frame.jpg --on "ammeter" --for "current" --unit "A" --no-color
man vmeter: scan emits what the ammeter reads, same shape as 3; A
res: 2.5; A
